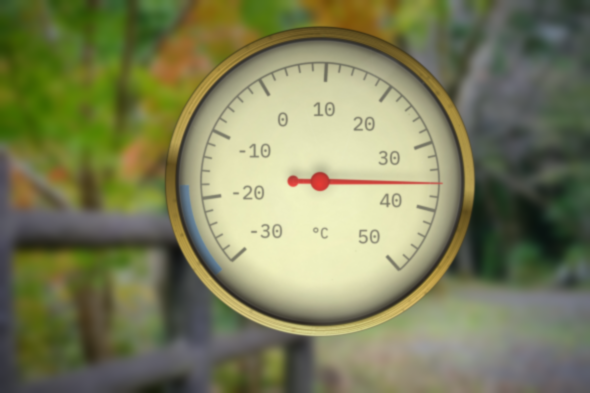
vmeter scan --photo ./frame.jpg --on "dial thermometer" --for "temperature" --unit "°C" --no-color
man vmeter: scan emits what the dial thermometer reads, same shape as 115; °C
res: 36; °C
